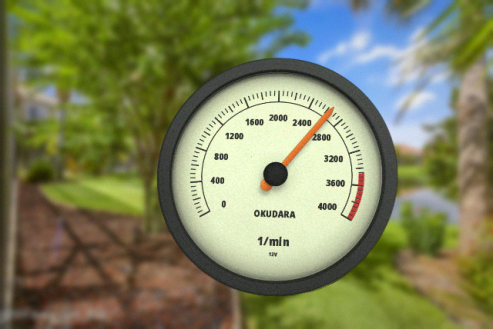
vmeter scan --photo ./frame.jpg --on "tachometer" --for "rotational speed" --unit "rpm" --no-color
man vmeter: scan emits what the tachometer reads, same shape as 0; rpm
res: 2650; rpm
